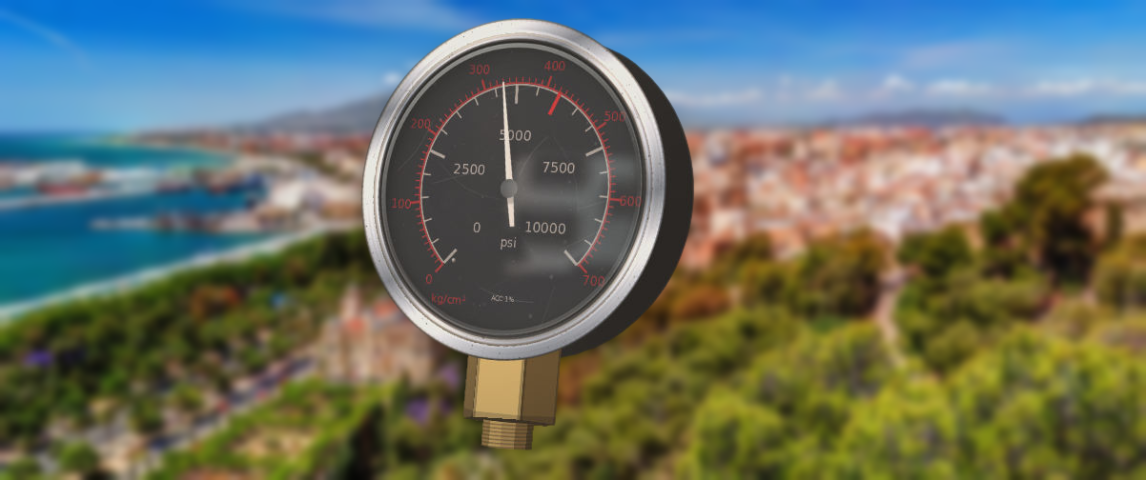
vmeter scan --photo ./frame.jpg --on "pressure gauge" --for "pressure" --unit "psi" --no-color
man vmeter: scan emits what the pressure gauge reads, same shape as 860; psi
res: 4750; psi
